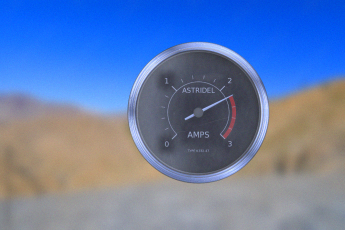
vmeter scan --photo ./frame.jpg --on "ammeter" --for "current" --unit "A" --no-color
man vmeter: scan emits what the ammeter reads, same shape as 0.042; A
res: 2.2; A
